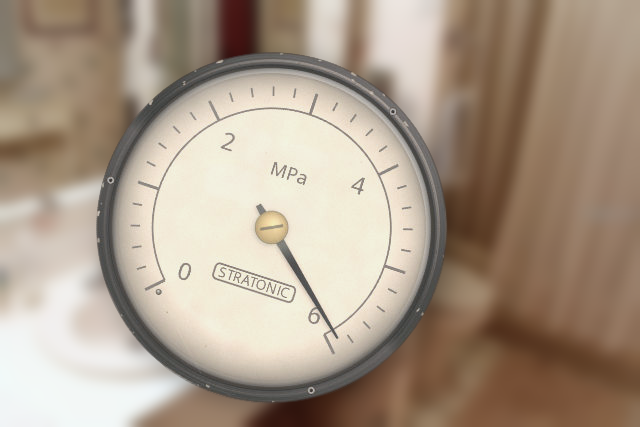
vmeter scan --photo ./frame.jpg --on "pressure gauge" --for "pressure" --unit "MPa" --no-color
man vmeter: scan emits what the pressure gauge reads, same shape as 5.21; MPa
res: 5.9; MPa
